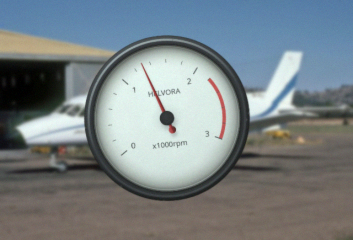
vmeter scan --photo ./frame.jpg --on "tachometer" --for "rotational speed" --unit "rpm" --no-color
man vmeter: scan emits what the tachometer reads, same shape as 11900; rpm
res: 1300; rpm
